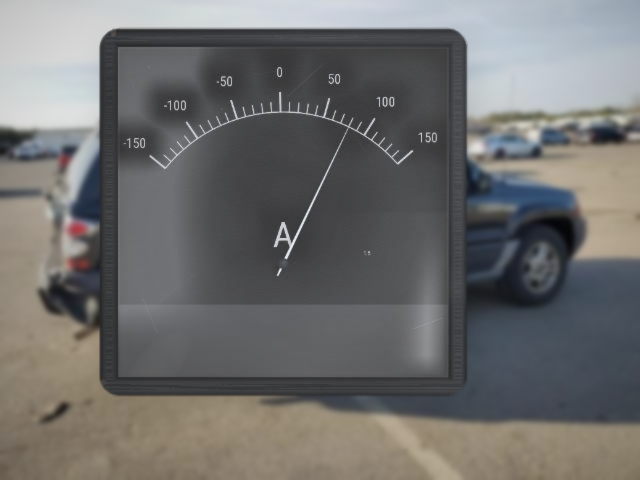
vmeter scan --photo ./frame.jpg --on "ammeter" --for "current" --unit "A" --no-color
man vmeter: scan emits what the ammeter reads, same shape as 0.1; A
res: 80; A
